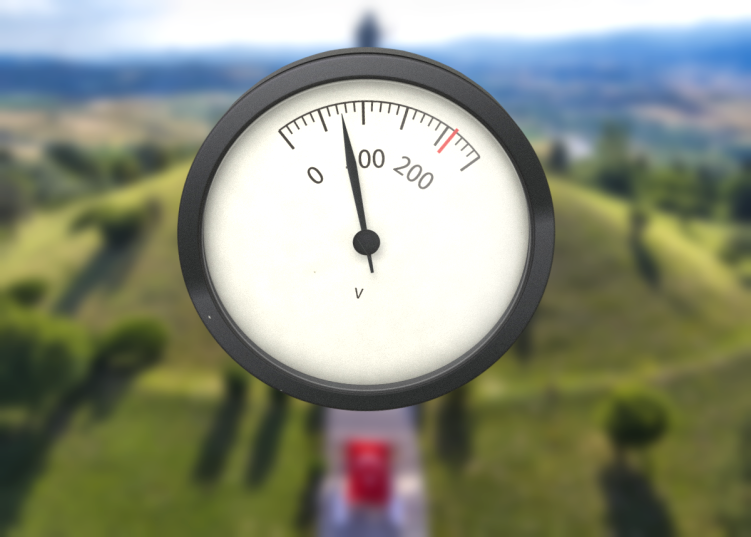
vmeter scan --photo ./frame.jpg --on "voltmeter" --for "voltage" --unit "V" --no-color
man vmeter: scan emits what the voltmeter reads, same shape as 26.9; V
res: 75; V
